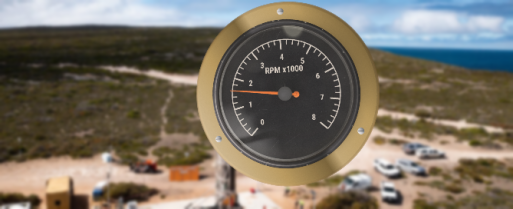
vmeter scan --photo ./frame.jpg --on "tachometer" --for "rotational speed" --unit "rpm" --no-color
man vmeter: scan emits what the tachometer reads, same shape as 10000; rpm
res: 1600; rpm
